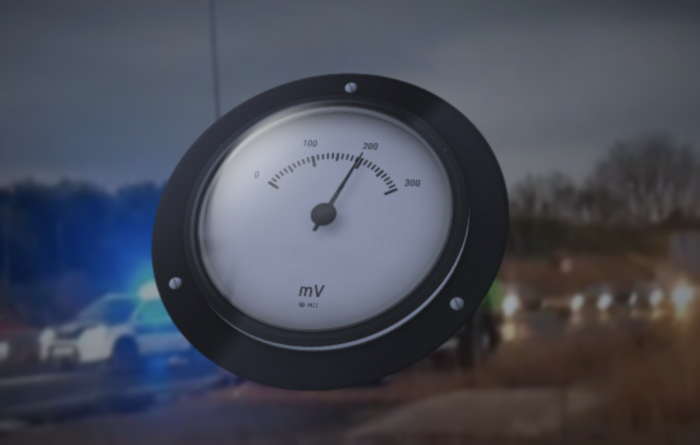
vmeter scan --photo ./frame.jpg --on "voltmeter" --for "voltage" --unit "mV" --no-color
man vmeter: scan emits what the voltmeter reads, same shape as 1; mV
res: 200; mV
